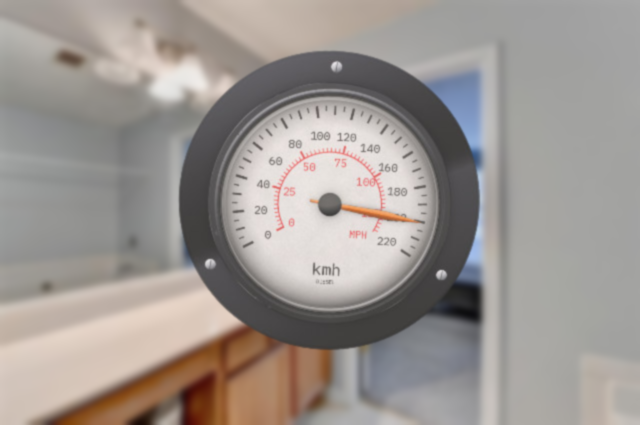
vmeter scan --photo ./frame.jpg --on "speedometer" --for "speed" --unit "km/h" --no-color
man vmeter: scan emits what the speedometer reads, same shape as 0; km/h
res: 200; km/h
